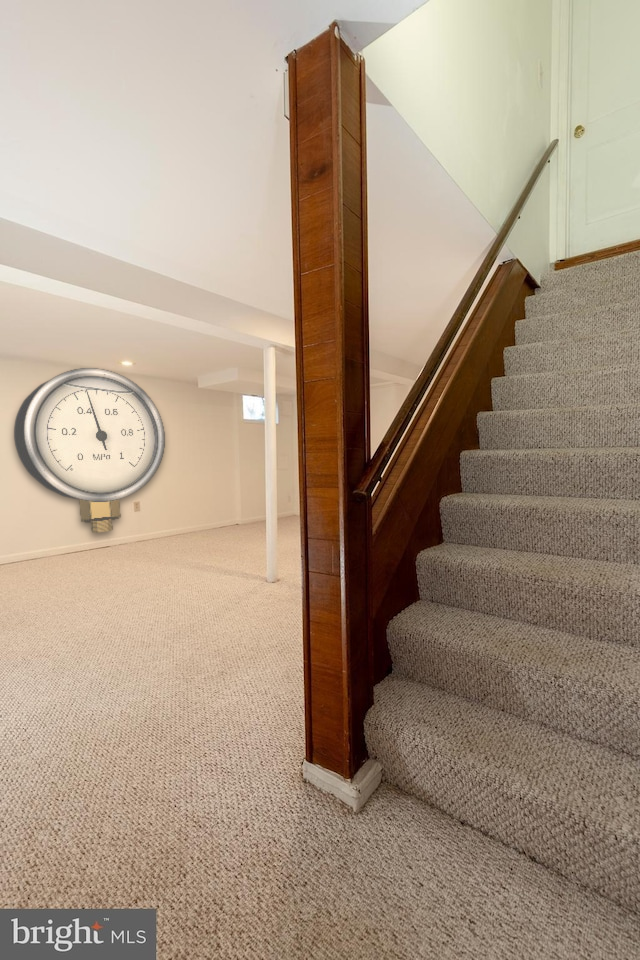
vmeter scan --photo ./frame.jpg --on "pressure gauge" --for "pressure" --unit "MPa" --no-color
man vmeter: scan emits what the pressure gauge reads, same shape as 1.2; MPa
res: 0.45; MPa
